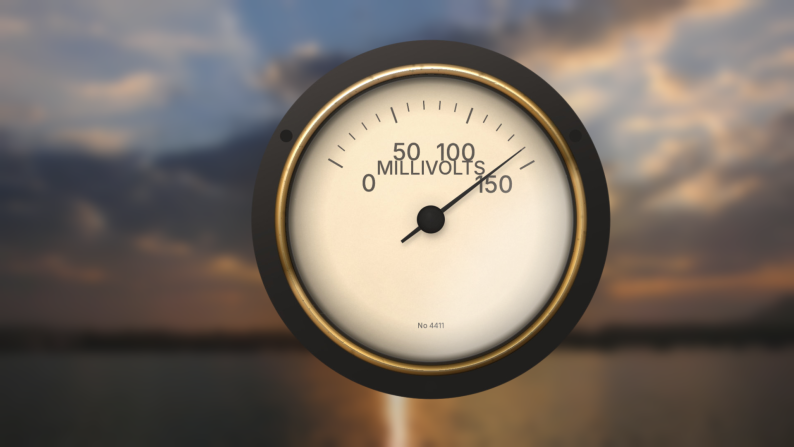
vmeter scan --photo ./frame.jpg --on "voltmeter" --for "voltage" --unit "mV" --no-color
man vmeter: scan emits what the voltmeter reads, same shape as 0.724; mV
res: 140; mV
